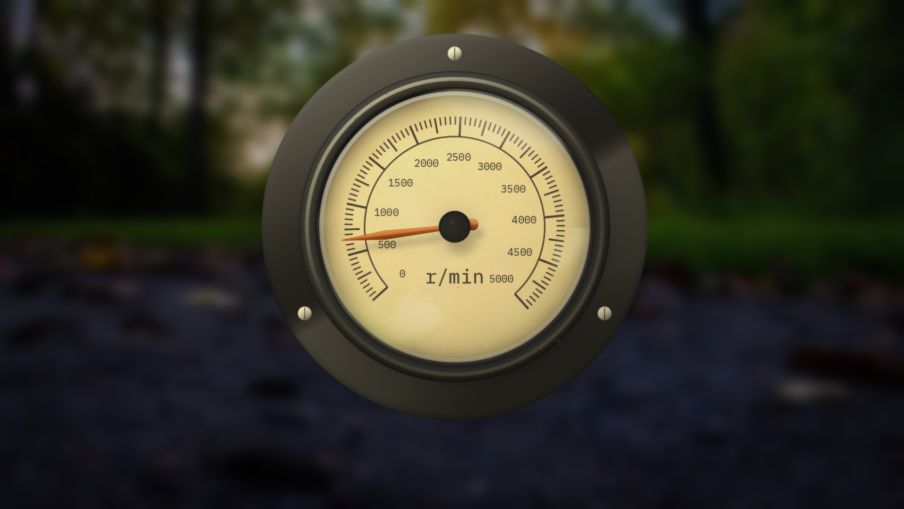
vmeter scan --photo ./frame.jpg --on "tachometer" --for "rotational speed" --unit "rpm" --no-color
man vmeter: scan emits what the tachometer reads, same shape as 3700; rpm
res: 650; rpm
